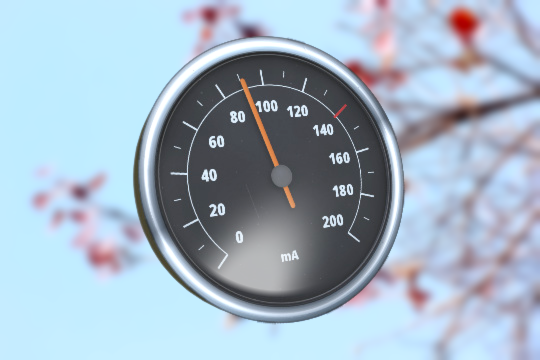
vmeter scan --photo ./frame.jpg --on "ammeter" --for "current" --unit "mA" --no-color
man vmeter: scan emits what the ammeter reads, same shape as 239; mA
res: 90; mA
